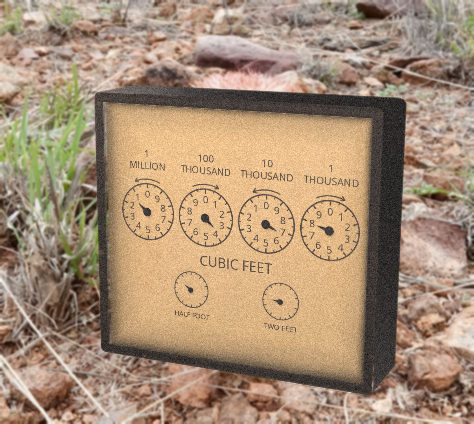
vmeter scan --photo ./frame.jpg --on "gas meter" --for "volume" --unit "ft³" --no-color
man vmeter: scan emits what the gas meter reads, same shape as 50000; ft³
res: 136800; ft³
